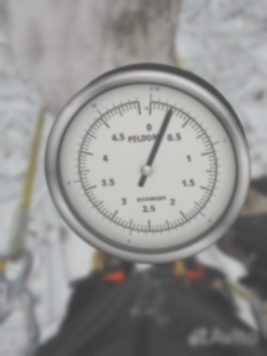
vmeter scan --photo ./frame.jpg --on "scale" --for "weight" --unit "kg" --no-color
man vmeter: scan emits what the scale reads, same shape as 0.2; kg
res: 0.25; kg
